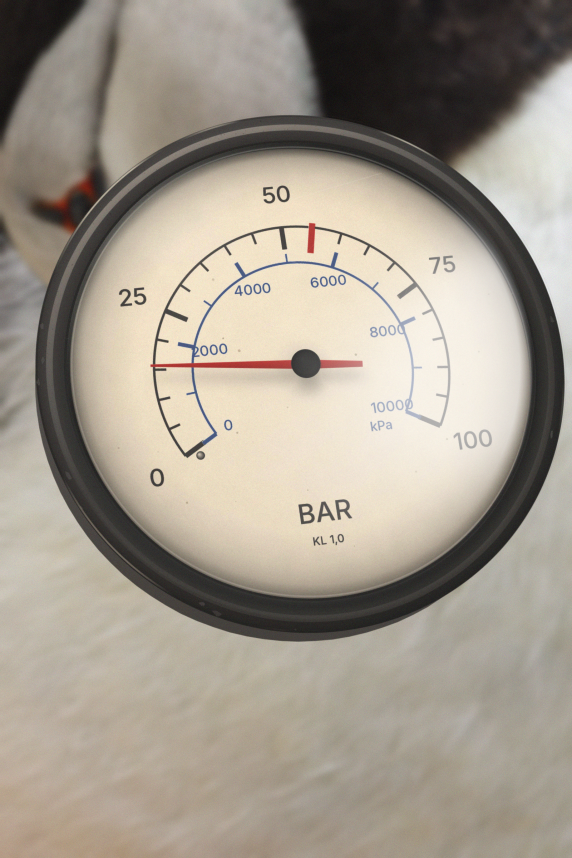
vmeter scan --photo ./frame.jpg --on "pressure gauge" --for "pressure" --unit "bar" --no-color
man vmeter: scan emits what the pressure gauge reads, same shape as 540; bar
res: 15; bar
